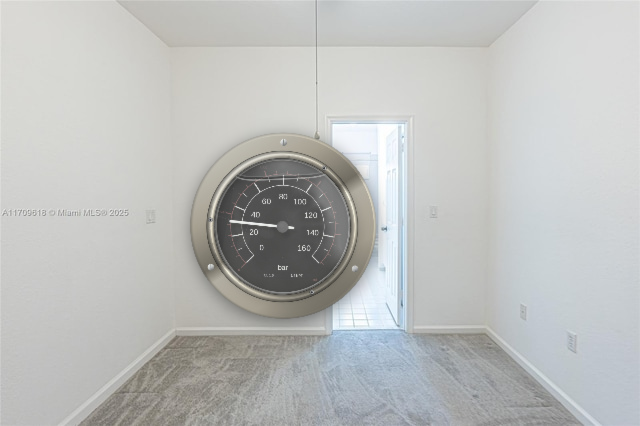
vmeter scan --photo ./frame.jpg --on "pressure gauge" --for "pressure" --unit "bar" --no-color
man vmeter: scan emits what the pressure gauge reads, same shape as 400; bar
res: 30; bar
